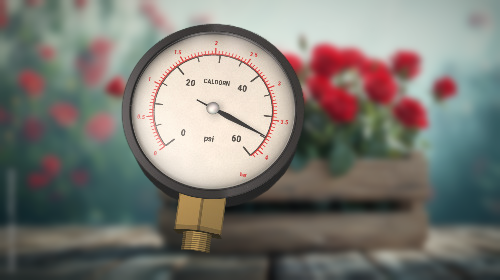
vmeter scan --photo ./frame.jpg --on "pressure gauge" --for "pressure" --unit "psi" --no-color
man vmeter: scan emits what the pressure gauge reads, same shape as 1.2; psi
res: 55; psi
